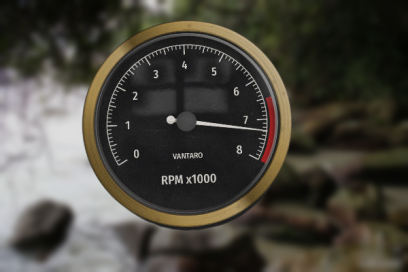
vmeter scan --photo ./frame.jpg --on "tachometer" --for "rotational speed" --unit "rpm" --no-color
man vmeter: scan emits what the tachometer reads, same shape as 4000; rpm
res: 7300; rpm
